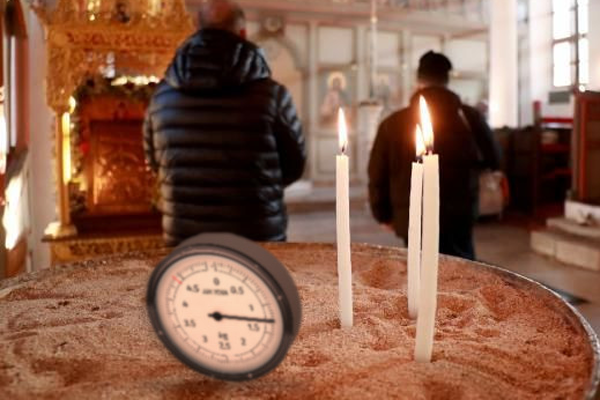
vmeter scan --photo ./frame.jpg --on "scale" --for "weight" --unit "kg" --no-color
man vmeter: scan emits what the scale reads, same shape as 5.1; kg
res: 1.25; kg
